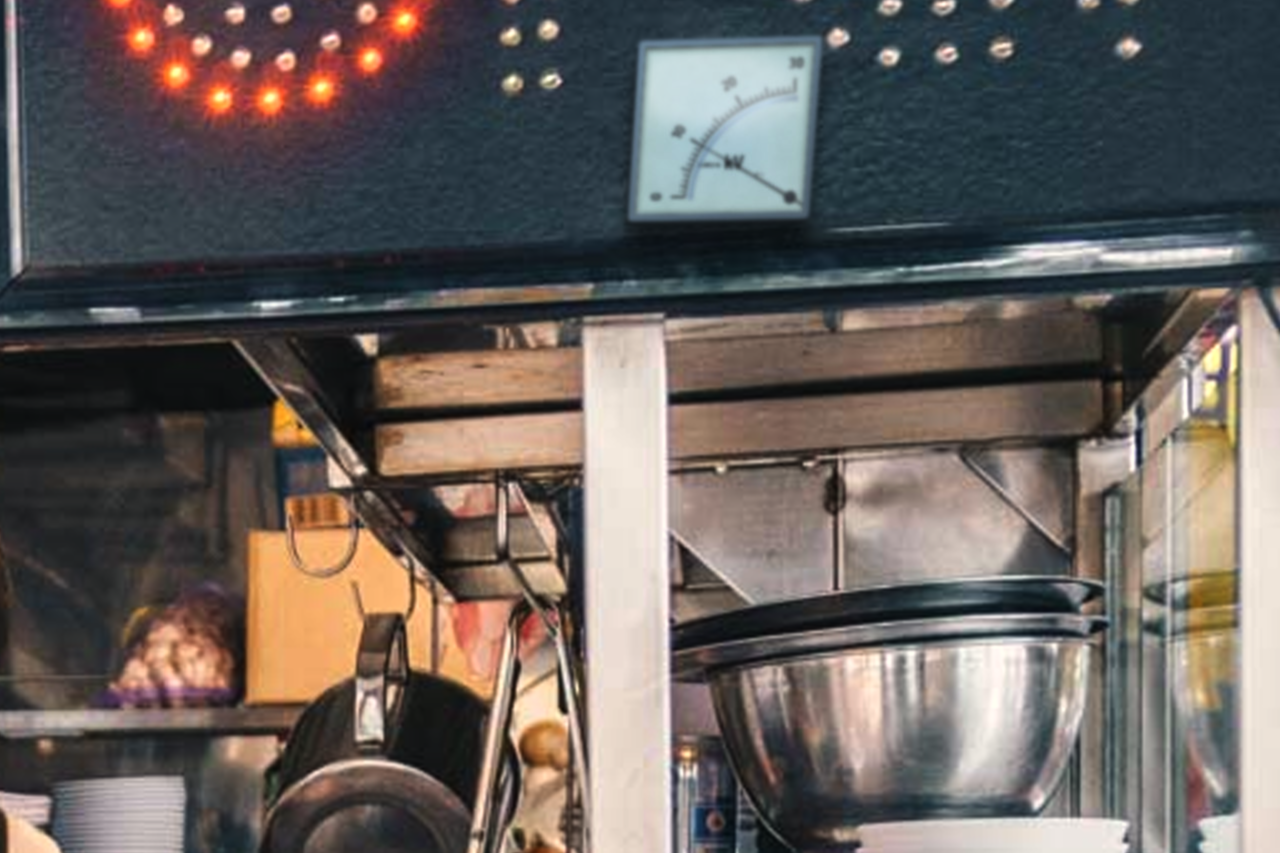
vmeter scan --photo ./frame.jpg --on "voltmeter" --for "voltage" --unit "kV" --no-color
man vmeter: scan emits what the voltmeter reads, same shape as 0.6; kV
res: 10; kV
